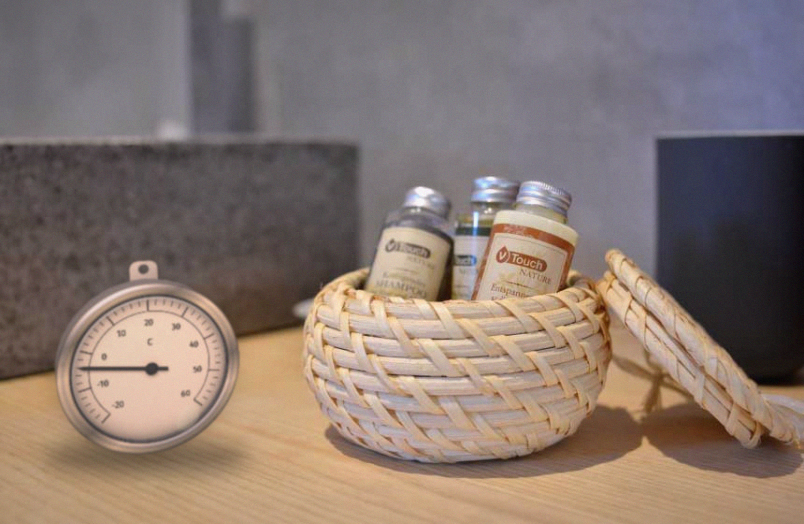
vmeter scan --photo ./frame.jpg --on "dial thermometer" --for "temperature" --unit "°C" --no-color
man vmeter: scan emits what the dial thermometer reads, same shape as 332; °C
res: -4; °C
